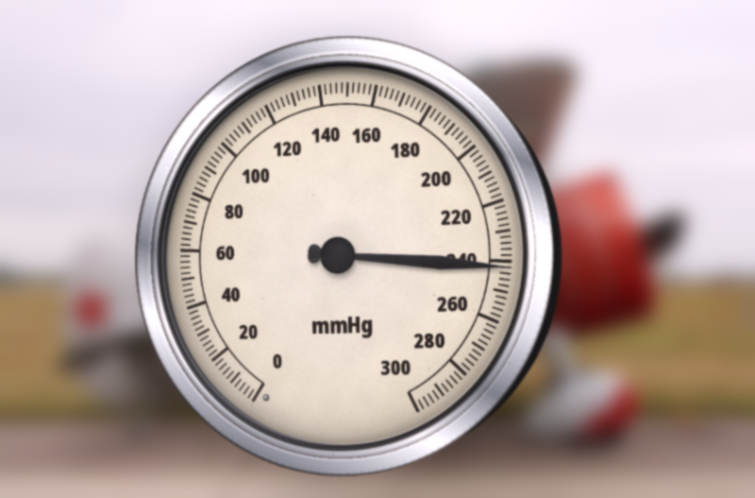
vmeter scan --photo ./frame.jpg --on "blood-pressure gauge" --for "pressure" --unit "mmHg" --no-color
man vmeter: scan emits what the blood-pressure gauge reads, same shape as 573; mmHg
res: 242; mmHg
